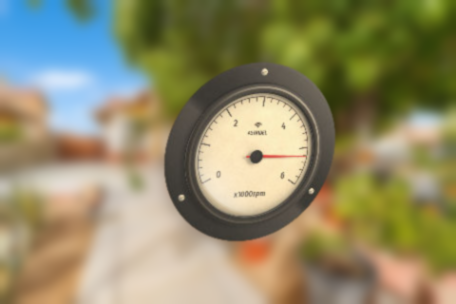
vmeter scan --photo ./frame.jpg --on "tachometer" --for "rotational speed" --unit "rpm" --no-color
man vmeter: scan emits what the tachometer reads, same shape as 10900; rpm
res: 5200; rpm
